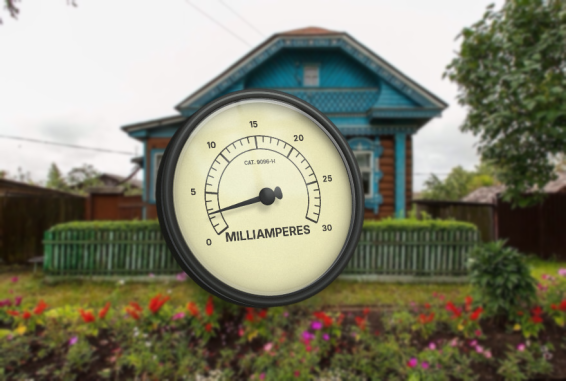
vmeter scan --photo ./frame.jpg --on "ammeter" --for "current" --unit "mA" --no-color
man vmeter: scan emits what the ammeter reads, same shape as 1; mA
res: 2.5; mA
